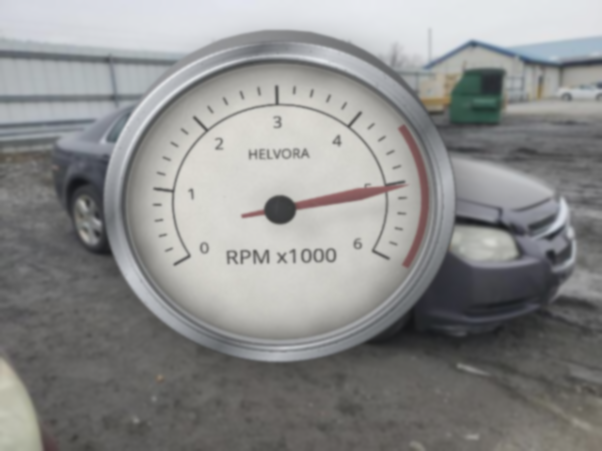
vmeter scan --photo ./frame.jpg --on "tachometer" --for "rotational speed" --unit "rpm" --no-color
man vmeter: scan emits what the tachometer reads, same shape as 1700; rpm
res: 5000; rpm
